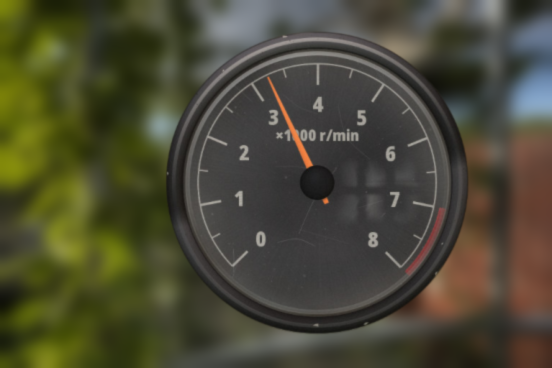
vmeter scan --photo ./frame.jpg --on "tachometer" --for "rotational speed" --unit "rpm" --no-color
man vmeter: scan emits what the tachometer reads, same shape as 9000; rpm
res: 3250; rpm
